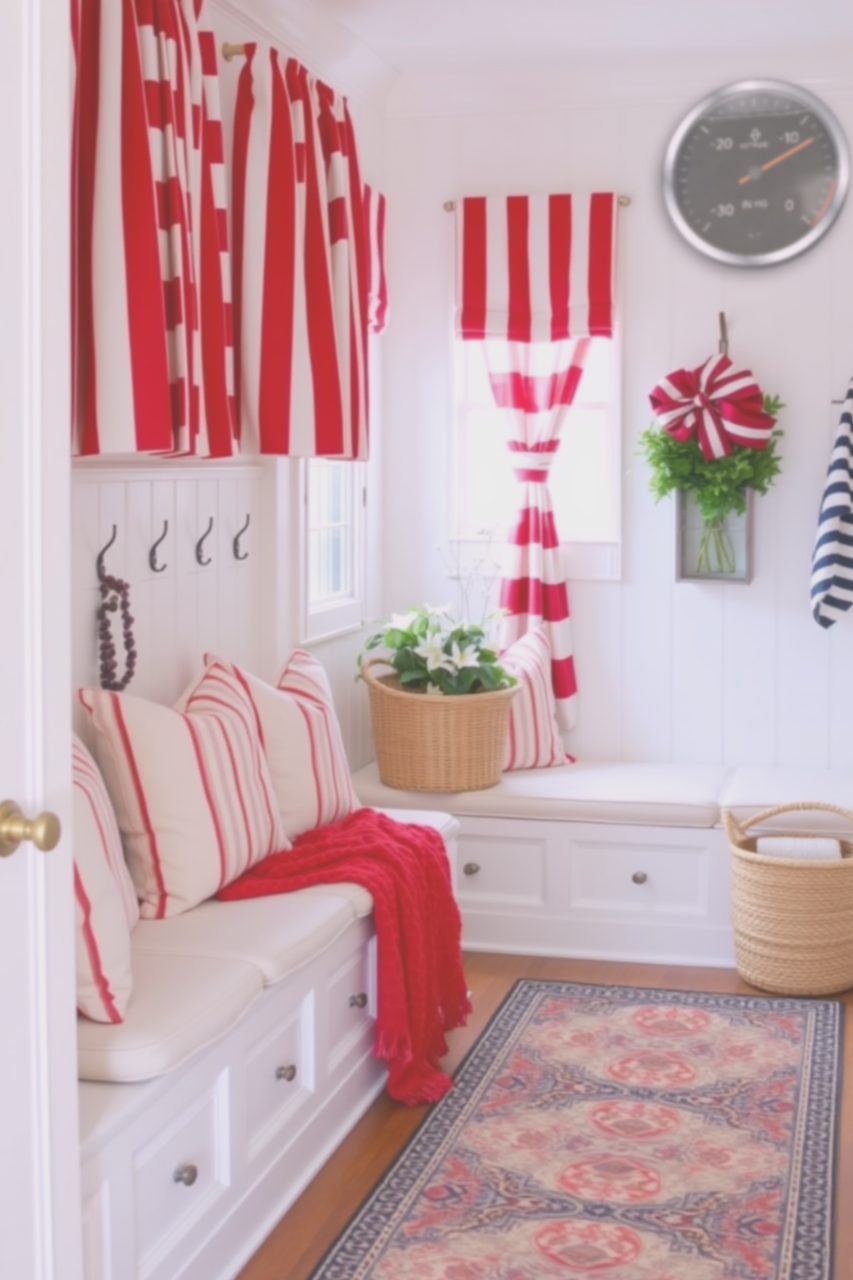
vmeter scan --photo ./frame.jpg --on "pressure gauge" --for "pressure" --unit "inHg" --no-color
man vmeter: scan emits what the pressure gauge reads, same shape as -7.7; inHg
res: -8; inHg
